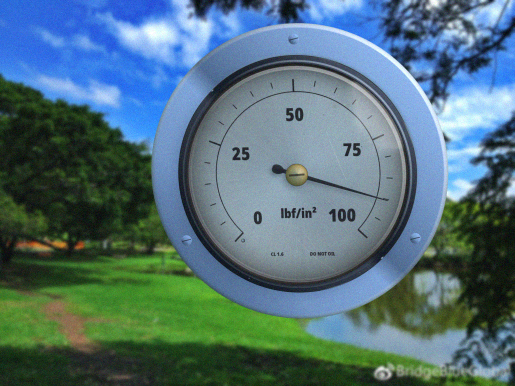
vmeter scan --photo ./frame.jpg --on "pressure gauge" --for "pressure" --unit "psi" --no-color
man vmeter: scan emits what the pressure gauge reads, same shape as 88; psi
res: 90; psi
